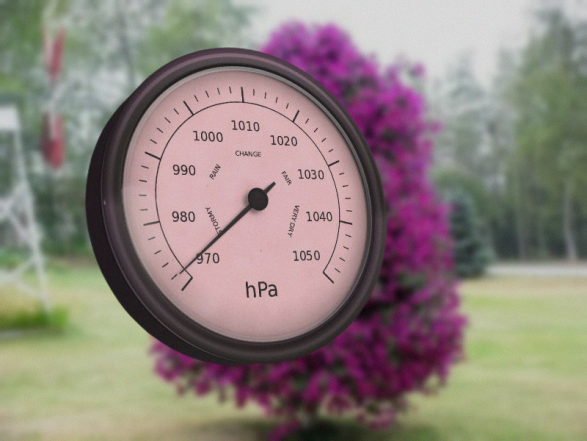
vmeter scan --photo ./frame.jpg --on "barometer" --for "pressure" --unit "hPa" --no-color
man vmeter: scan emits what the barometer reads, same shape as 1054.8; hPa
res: 972; hPa
